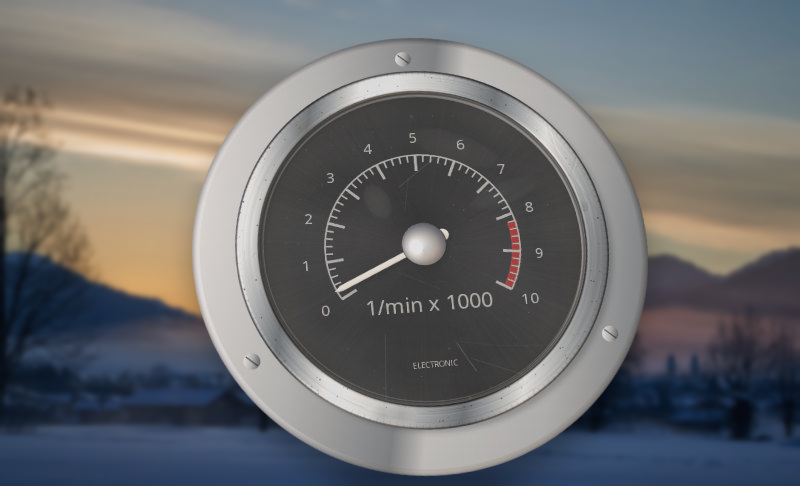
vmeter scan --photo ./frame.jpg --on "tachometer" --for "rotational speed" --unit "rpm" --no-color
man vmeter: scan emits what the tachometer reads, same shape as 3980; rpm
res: 200; rpm
